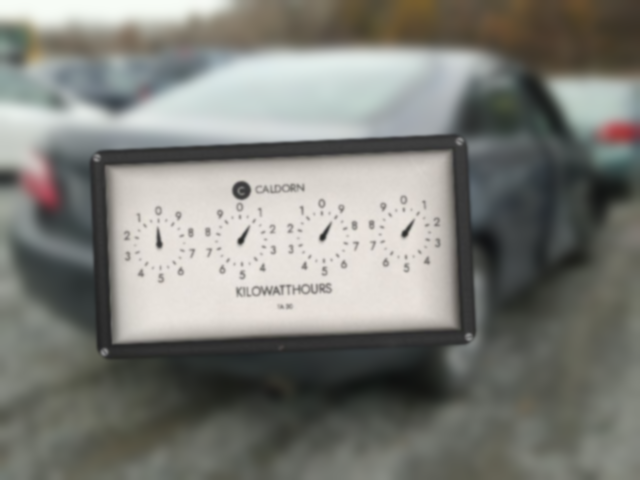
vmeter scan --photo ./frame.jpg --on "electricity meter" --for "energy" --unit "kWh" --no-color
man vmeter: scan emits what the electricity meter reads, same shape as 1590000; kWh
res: 91; kWh
